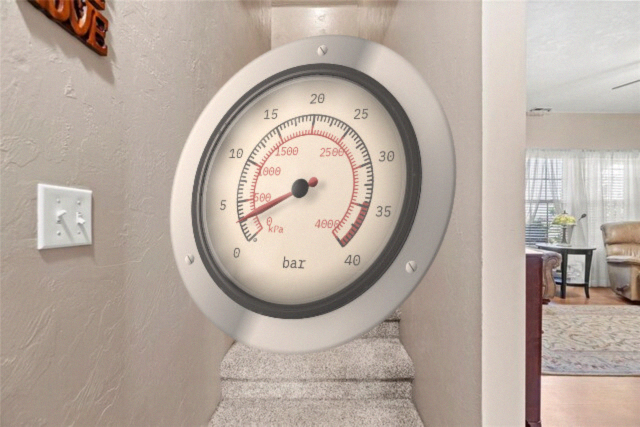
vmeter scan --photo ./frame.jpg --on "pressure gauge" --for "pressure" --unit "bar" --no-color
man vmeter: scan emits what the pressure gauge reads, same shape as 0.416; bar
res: 2.5; bar
